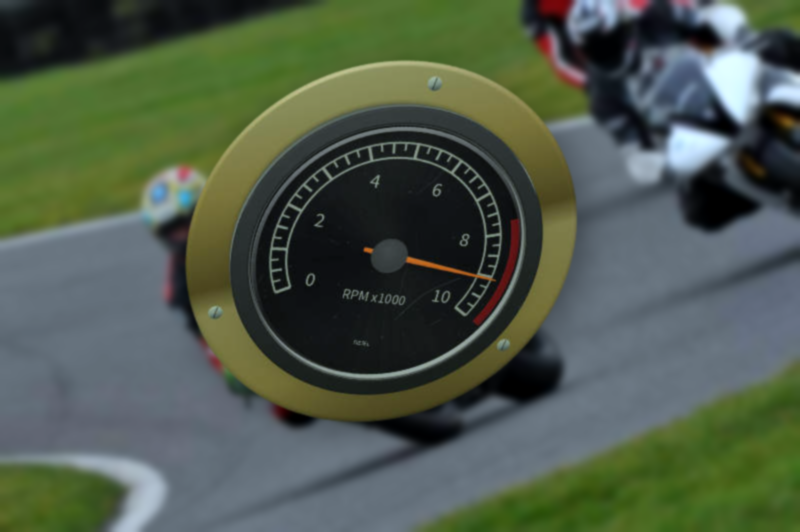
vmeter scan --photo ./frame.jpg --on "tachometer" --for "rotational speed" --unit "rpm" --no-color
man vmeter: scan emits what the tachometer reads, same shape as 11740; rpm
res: 9000; rpm
